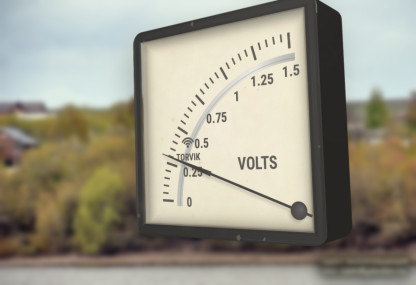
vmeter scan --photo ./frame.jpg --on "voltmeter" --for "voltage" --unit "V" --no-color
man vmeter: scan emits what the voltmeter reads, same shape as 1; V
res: 0.3; V
